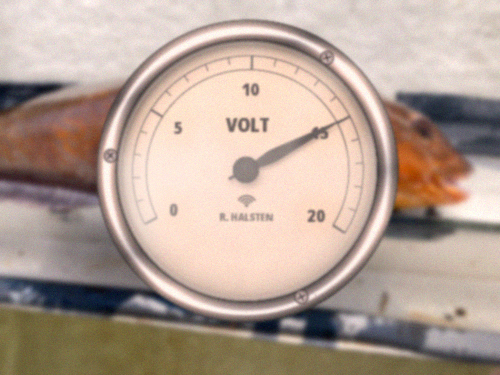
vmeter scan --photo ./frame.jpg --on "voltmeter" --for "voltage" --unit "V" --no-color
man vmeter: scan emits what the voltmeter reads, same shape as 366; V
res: 15; V
